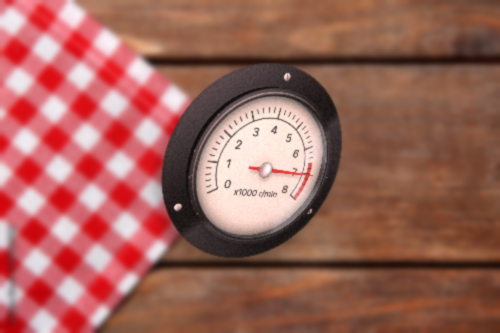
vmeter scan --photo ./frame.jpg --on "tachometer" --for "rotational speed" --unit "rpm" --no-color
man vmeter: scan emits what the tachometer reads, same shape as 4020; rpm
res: 7000; rpm
